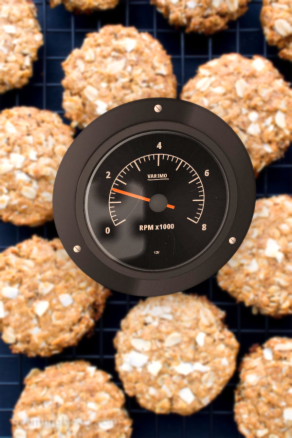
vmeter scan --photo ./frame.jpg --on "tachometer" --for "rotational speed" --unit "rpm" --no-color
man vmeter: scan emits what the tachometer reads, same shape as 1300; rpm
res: 1600; rpm
